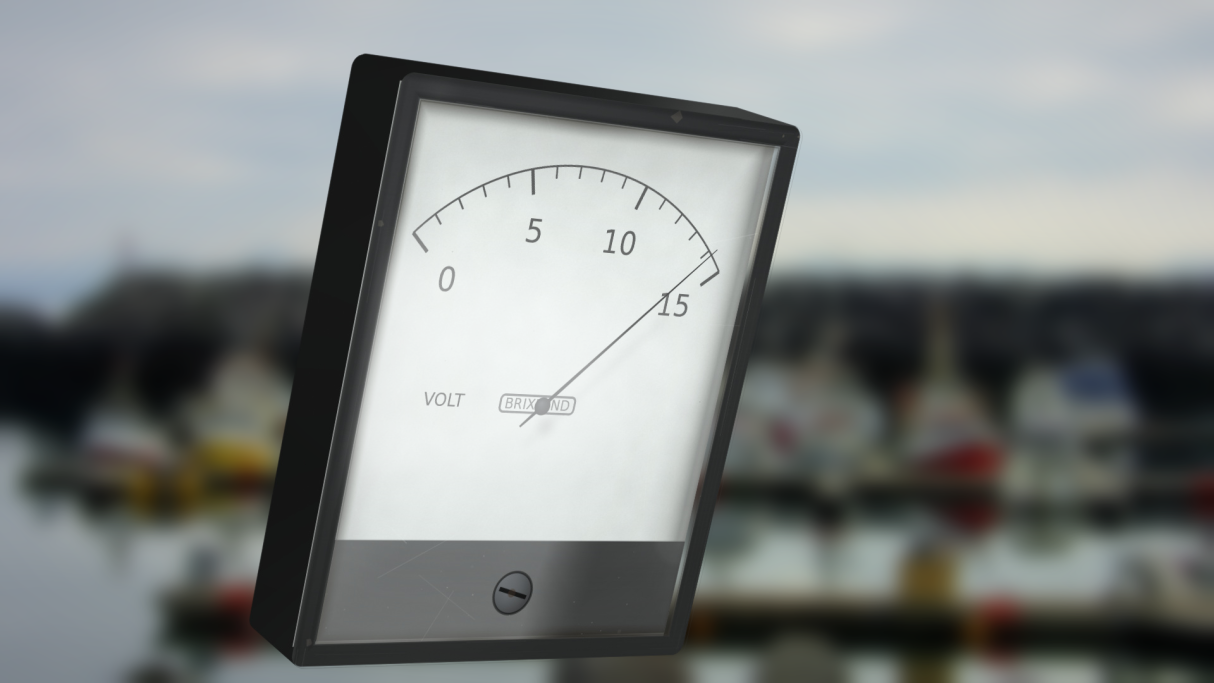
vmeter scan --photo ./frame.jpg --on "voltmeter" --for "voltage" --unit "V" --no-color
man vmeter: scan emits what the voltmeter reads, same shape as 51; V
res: 14; V
